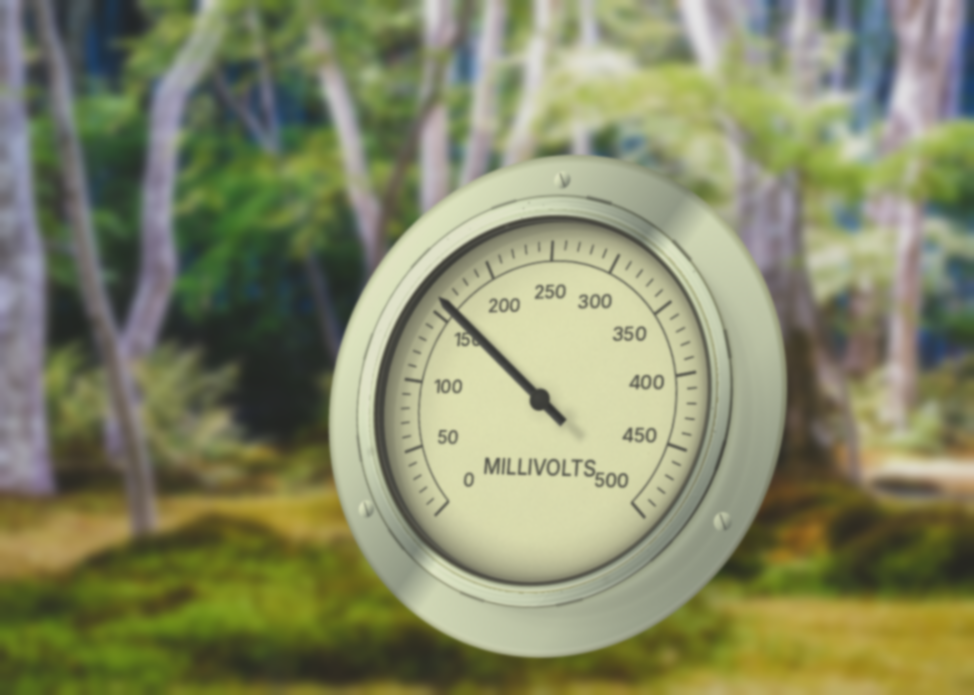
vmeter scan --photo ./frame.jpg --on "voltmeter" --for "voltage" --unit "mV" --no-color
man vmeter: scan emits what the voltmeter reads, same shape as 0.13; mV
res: 160; mV
